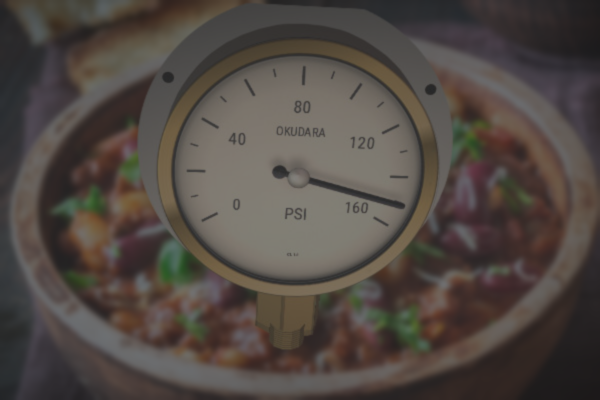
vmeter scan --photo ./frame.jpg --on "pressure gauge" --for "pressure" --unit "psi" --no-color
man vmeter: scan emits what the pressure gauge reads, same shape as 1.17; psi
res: 150; psi
